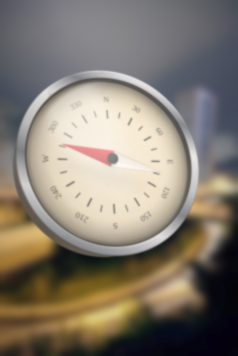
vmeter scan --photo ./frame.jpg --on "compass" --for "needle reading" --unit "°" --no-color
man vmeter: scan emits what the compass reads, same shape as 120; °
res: 285; °
